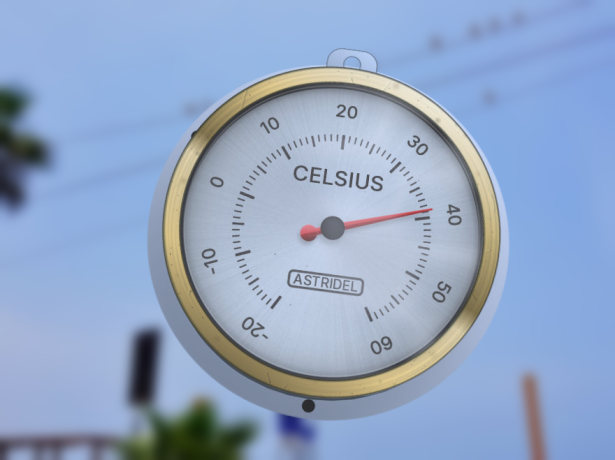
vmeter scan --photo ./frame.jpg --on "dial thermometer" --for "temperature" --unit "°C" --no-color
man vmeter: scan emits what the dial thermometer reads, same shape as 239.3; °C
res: 39; °C
